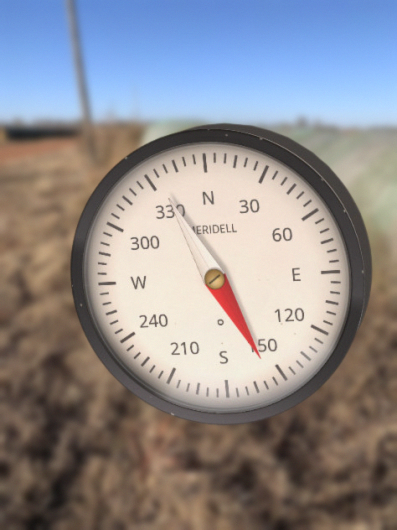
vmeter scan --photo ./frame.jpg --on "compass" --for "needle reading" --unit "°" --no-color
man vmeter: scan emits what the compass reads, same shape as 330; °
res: 155; °
